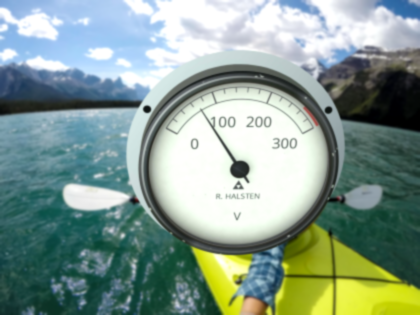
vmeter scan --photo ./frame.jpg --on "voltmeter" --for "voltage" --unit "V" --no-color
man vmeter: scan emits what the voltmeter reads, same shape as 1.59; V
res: 70; V
